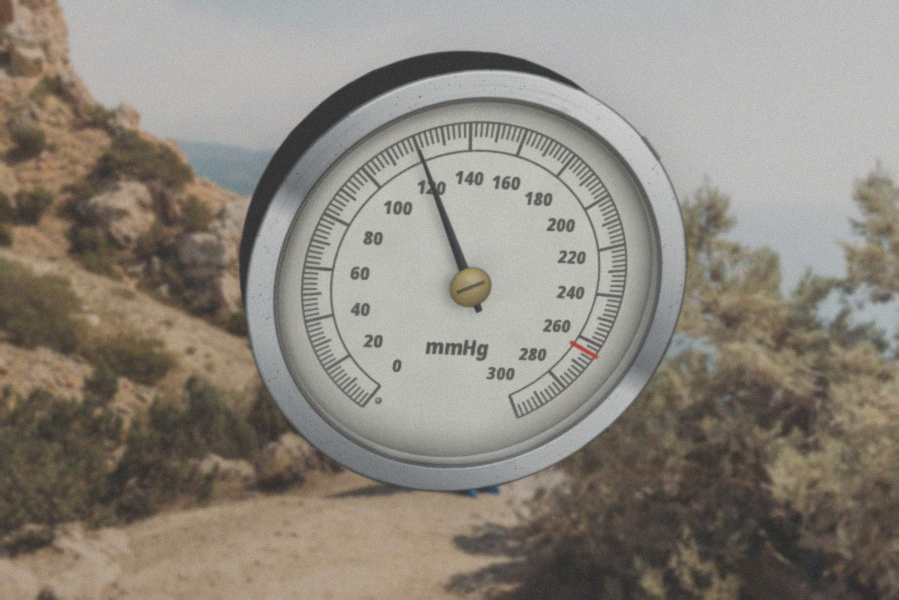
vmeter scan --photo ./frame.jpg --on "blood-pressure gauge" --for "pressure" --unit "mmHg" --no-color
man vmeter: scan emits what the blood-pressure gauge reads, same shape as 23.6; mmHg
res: 120; mmHg
